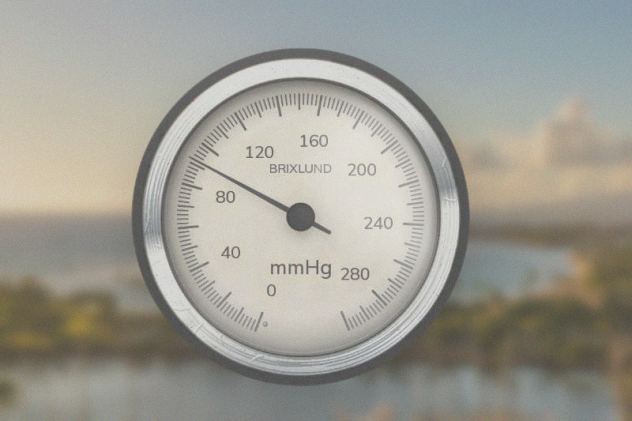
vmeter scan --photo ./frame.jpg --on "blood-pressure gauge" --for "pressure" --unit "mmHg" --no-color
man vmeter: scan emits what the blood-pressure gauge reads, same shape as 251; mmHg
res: 92; mmHg
